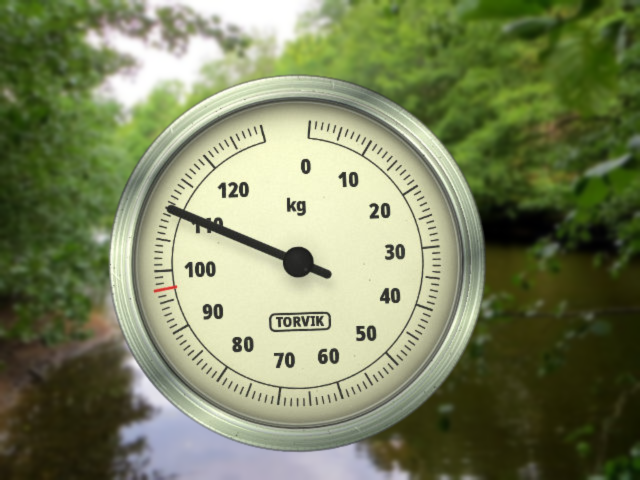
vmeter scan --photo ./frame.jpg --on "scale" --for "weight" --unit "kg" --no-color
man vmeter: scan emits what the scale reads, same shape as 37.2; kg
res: 110; kg
